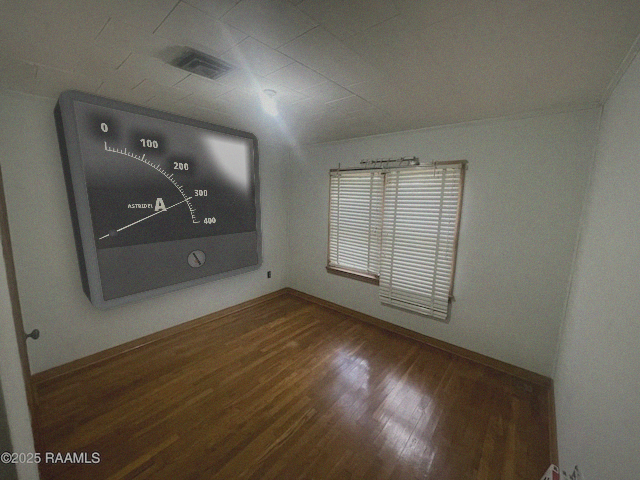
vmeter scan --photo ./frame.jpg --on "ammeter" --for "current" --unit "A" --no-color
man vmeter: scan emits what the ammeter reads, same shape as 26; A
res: 300; A
